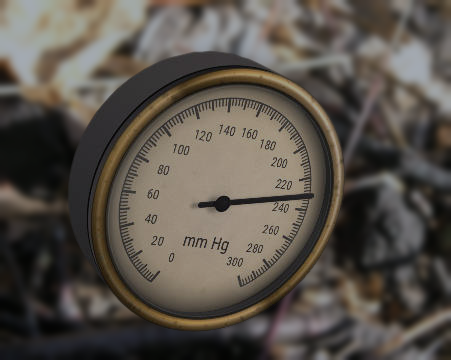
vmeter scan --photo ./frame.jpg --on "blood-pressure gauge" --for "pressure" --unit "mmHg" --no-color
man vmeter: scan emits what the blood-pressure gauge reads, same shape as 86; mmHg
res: 230; mmHg
